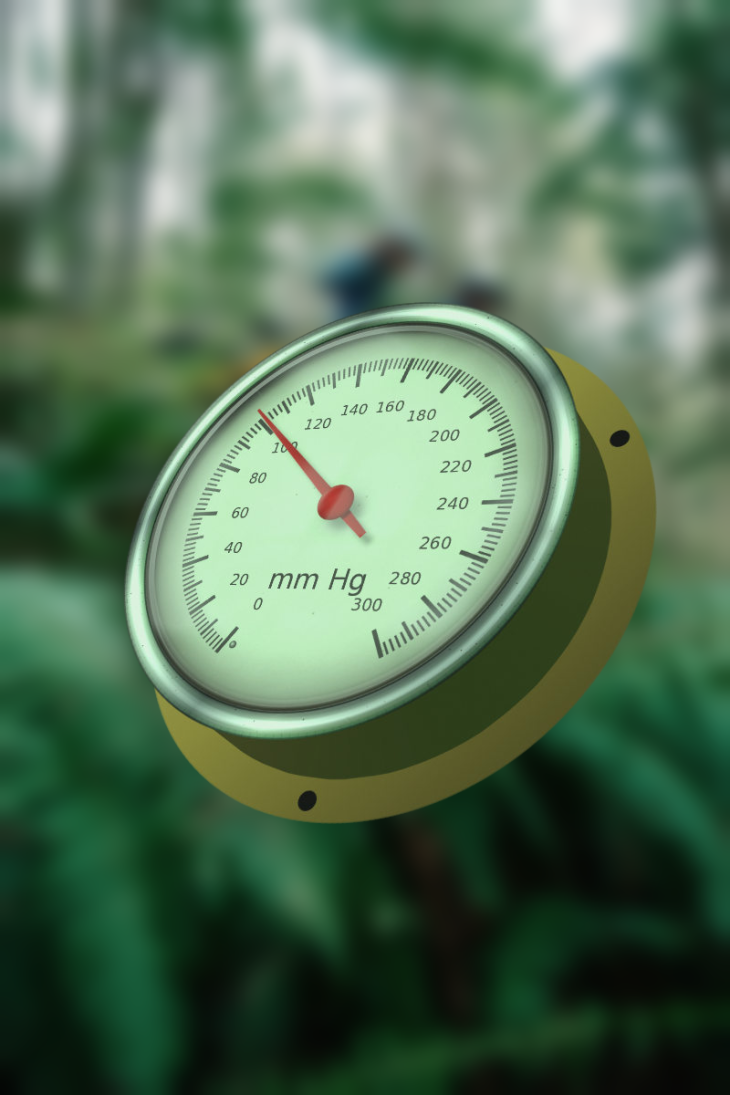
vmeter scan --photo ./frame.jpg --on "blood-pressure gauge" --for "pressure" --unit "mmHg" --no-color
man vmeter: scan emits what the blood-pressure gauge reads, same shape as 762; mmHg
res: 102; mmHg
